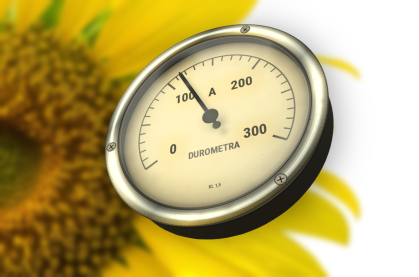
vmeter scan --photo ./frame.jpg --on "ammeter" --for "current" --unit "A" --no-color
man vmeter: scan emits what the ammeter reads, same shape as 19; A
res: 115; A
